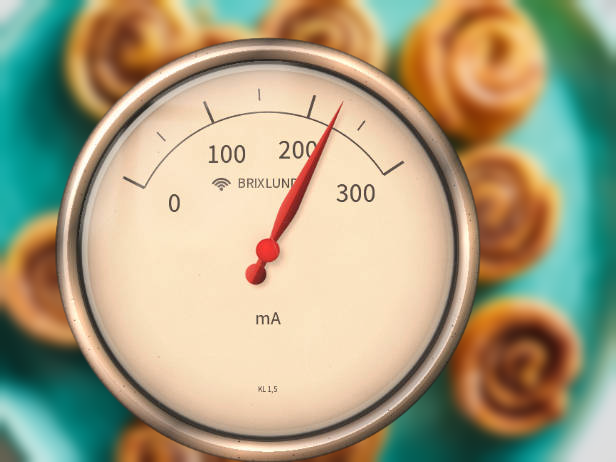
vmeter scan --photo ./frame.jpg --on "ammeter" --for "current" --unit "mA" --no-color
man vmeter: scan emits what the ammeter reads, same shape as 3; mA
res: 225; mA
